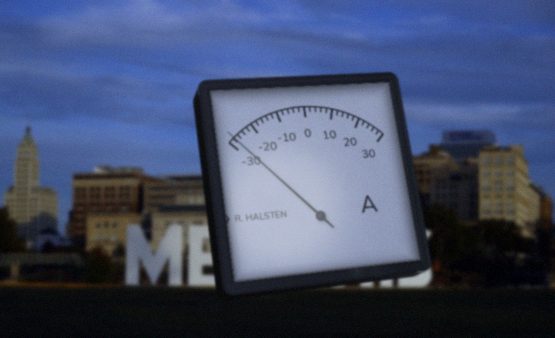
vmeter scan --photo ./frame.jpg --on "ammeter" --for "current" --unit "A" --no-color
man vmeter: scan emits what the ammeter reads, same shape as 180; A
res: -28; A
